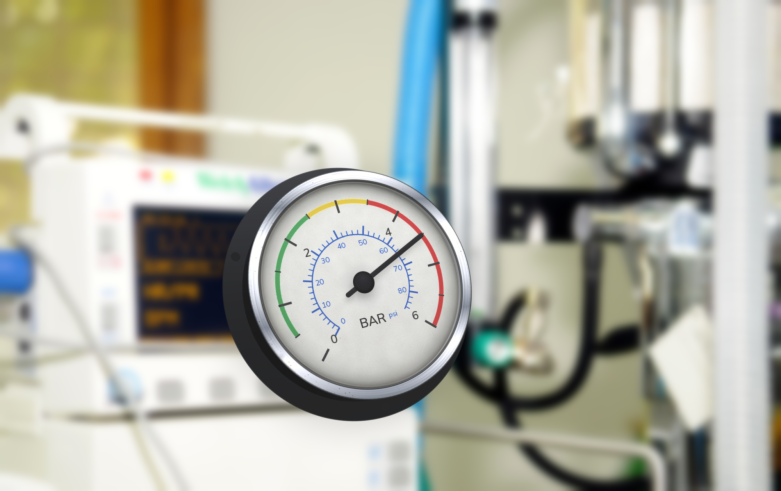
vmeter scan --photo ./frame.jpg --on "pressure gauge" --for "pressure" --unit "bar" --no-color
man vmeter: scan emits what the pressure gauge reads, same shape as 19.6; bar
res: 4.5; bar
